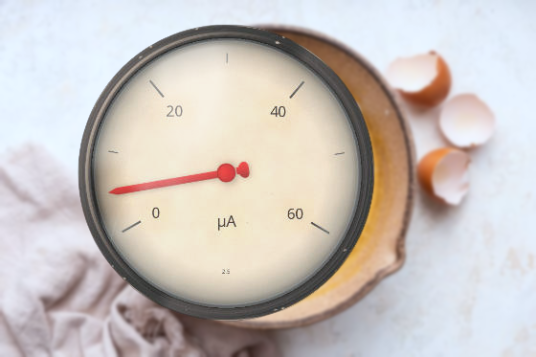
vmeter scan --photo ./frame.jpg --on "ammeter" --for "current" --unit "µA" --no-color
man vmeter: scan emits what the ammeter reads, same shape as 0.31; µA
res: 5; µA
